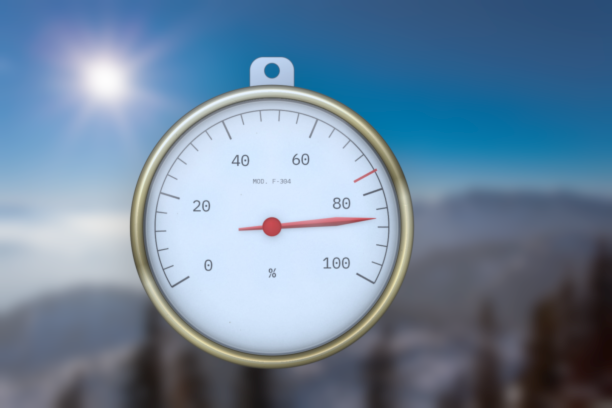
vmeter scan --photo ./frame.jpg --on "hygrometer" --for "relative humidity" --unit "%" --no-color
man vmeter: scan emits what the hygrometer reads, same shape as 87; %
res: 86; %
